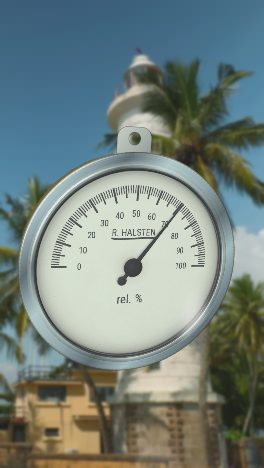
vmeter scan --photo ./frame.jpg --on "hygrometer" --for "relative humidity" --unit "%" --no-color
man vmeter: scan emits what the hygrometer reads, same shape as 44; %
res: 70; %
